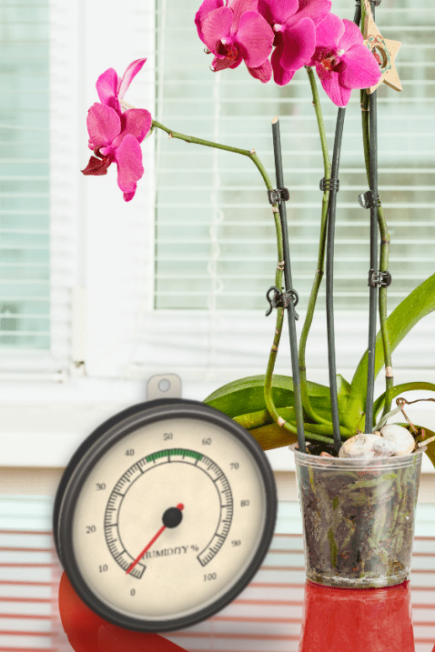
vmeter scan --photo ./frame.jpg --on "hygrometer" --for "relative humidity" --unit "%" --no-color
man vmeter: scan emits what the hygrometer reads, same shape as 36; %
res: 5; %
